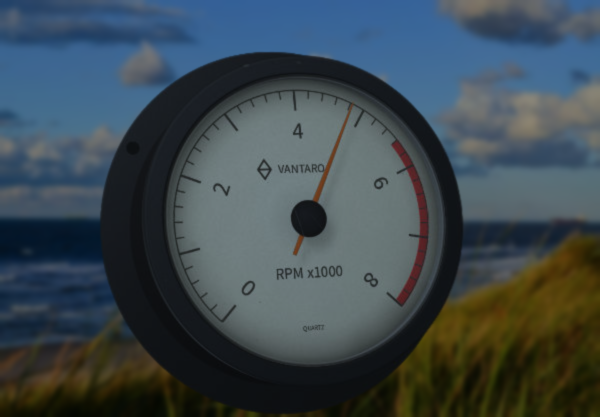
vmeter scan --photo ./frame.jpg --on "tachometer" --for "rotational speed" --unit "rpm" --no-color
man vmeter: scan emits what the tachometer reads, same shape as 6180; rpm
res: 4800; rpm
